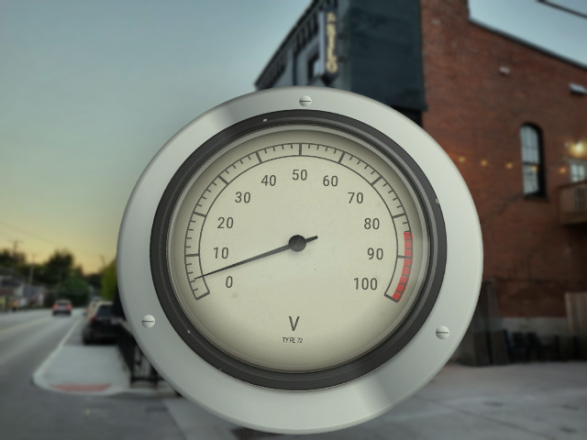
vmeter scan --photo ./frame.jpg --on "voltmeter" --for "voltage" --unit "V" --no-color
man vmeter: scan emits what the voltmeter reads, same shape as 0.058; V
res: 4; V
